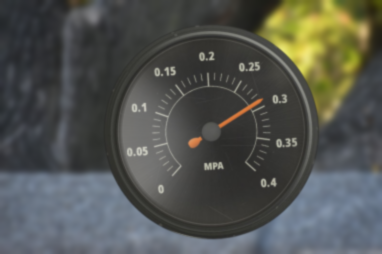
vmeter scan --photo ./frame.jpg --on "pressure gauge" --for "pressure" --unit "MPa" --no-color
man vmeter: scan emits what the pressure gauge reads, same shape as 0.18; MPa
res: 0.29; MPa
